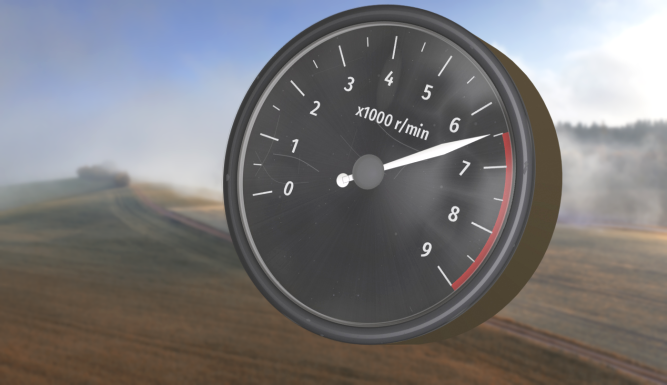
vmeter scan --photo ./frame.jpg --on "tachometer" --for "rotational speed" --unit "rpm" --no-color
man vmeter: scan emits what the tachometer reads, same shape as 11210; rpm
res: 6500; rpm
